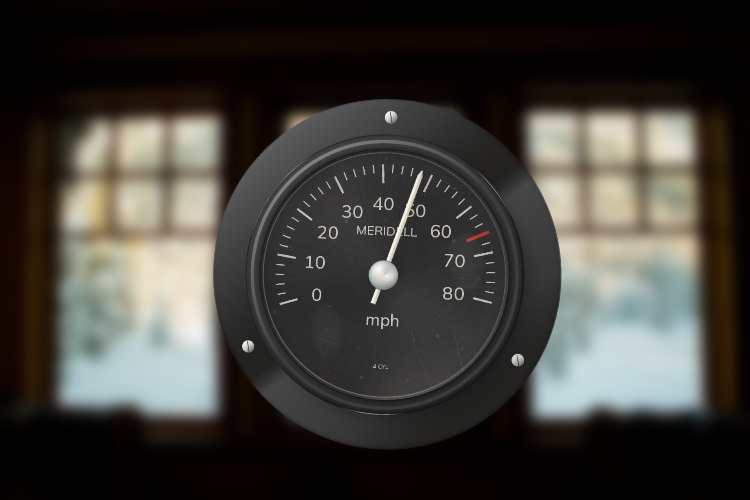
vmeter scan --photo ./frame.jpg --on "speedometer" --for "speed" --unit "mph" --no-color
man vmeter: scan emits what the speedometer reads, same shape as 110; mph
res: 48; mph
